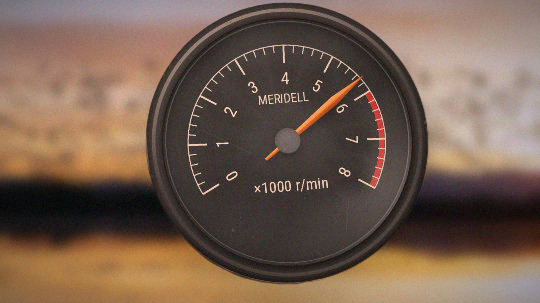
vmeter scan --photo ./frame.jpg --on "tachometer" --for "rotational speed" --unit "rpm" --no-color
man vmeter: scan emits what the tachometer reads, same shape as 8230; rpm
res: 5700; rpm
